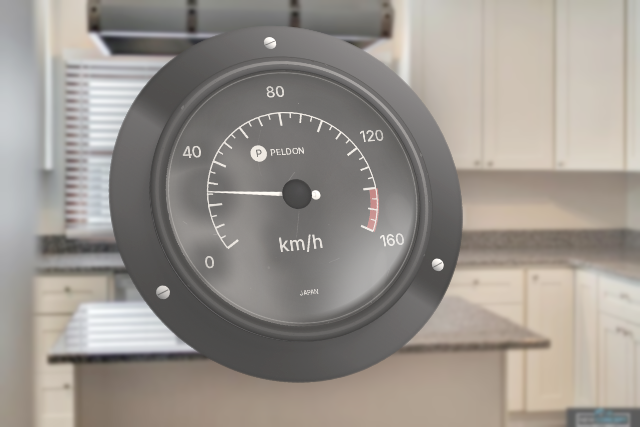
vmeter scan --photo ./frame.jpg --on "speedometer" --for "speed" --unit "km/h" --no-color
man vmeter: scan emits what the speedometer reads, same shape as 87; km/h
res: 25; km/h
